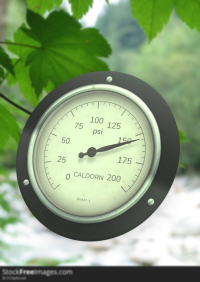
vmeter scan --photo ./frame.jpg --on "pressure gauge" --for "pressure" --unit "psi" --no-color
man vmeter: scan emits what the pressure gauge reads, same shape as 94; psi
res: 155; psi
